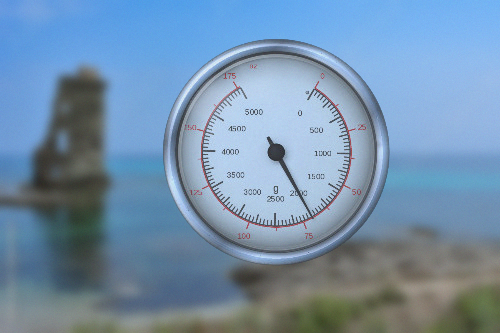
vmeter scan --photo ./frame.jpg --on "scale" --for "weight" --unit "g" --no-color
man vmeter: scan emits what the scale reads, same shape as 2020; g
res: 2000; g
